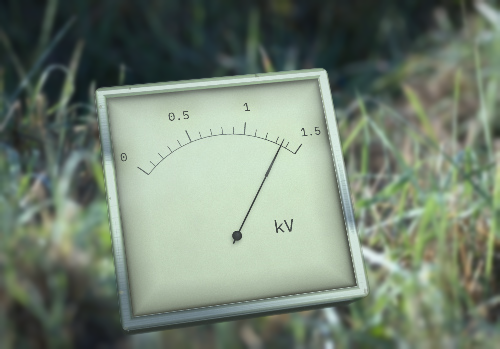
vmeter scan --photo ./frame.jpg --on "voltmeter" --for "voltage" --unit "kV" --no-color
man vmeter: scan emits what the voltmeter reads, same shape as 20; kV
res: 1.35; kV
